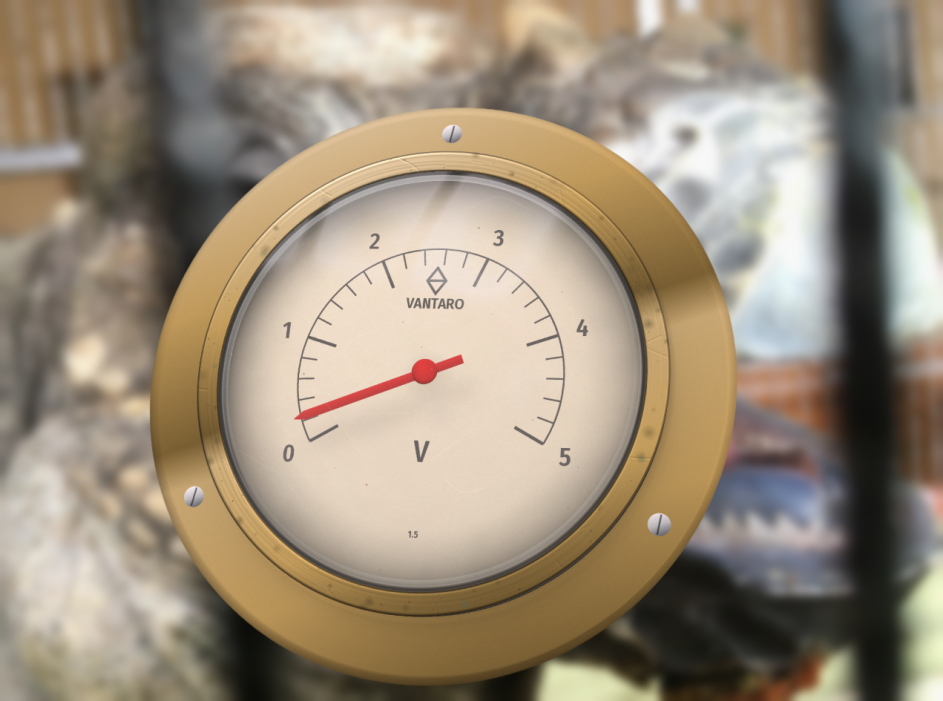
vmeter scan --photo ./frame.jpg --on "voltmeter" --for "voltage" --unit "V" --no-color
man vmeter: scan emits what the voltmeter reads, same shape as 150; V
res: 0.2; V
